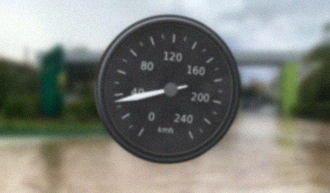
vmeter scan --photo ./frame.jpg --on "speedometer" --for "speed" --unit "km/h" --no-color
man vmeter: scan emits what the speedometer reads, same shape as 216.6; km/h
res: 35; km/h
